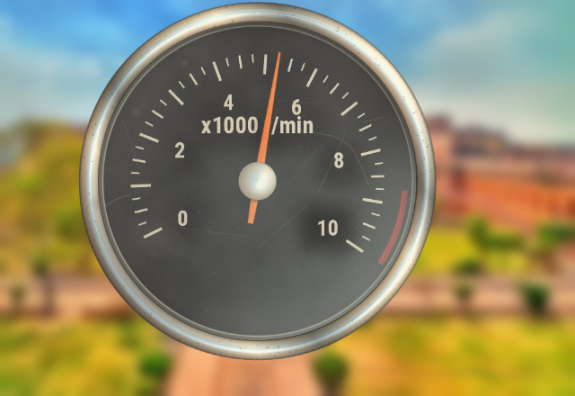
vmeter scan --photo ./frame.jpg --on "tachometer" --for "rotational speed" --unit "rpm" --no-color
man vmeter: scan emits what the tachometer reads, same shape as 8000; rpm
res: 5250; rpm
